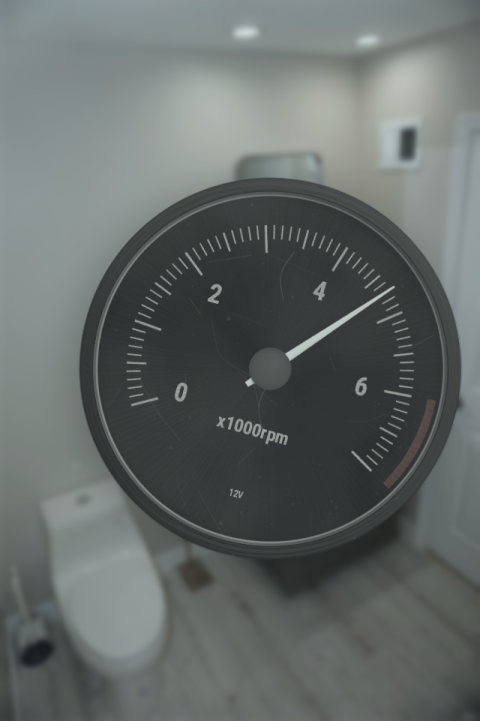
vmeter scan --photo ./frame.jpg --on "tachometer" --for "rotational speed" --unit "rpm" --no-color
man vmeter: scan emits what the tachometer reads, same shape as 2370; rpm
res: 4700; rpm
